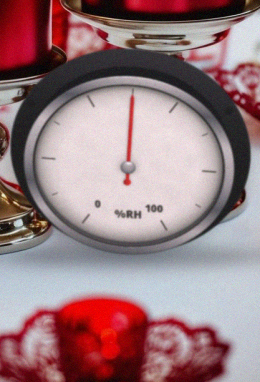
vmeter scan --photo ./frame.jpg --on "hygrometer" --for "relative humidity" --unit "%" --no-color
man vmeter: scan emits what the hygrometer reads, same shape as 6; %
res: 50; %
